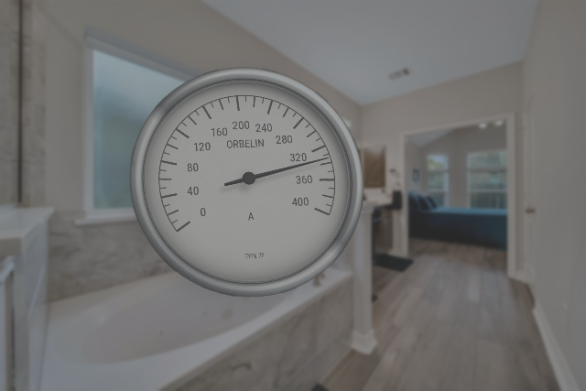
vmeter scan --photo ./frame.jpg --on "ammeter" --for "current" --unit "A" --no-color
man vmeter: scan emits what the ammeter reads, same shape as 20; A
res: 335; A
